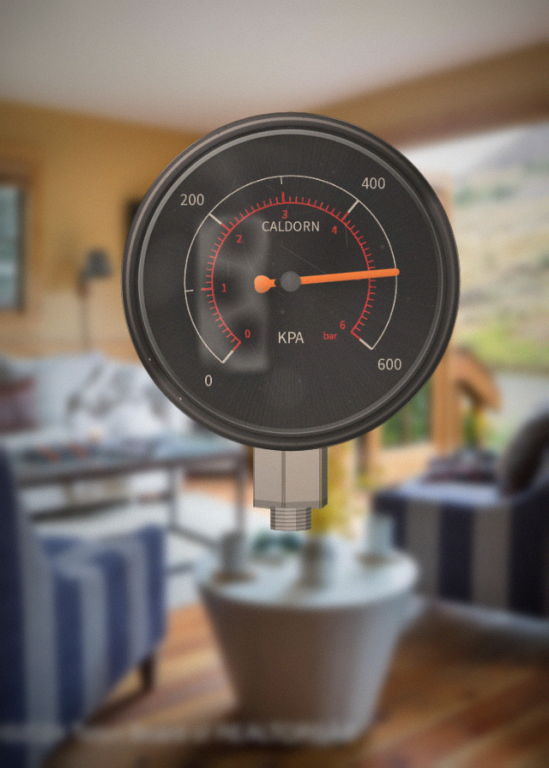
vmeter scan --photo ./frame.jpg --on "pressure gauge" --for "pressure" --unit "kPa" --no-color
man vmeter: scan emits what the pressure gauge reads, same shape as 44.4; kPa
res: 500; kPa
